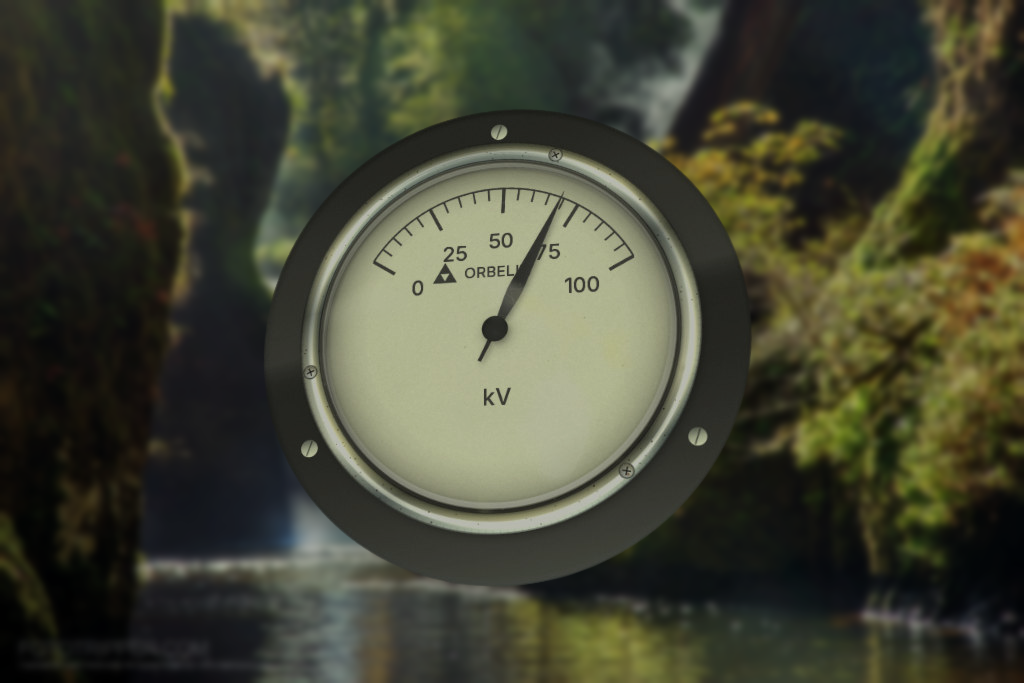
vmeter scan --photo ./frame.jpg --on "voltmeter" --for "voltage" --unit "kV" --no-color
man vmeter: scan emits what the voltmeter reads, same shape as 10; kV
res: 70; kV
